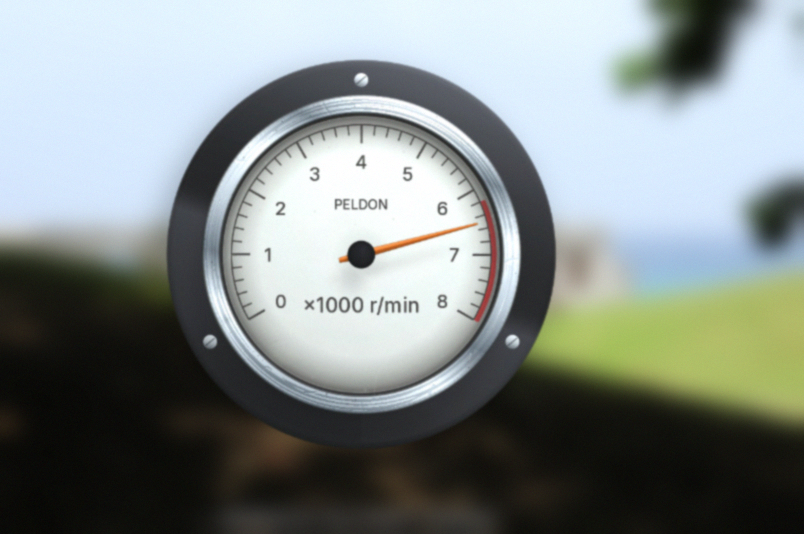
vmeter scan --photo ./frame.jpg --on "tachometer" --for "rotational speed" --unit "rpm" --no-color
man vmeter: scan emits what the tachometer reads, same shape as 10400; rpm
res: 6500; rpm
